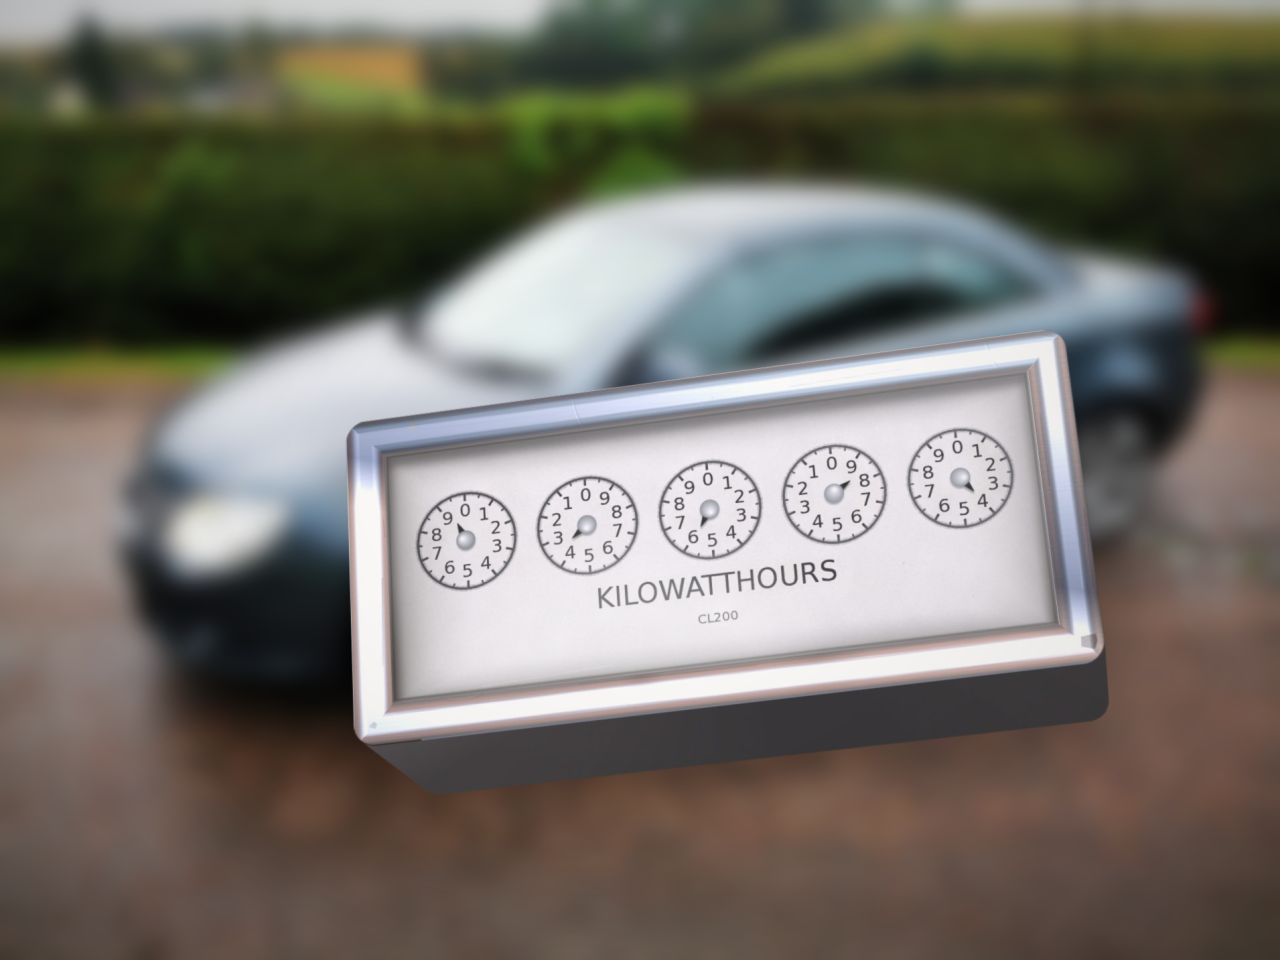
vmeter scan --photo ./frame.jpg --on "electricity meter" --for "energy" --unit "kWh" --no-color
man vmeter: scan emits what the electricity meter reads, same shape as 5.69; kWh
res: 93584; kWh
